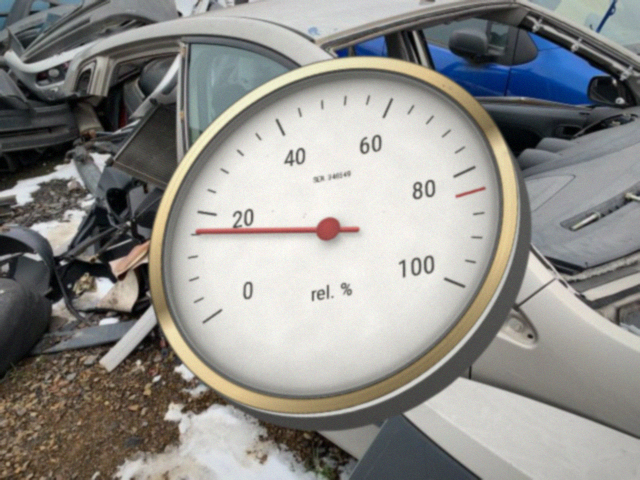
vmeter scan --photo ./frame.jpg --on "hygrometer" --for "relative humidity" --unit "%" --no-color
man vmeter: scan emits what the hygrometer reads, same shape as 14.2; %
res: 16; %
